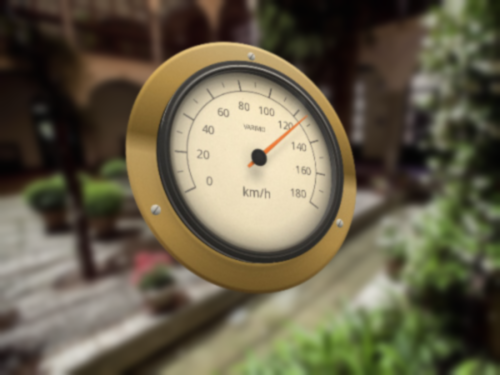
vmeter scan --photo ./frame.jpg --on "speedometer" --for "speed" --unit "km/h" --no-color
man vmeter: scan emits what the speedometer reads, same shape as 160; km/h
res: 125; km/h
